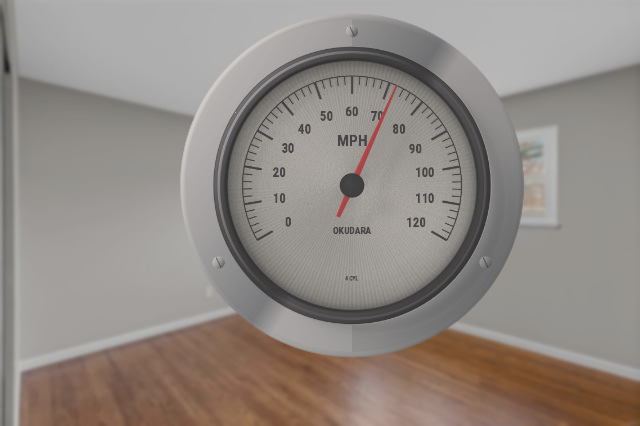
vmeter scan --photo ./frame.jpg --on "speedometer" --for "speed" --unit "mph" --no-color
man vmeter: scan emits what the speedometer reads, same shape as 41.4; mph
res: 72; mph
